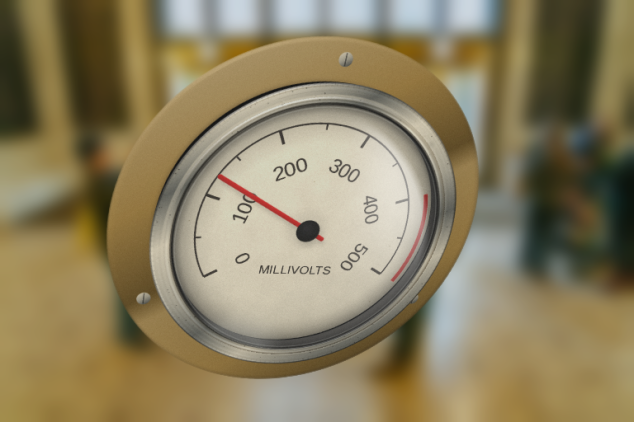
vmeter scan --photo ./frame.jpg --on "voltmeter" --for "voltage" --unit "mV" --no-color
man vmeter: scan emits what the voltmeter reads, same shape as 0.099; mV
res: 125; mV
